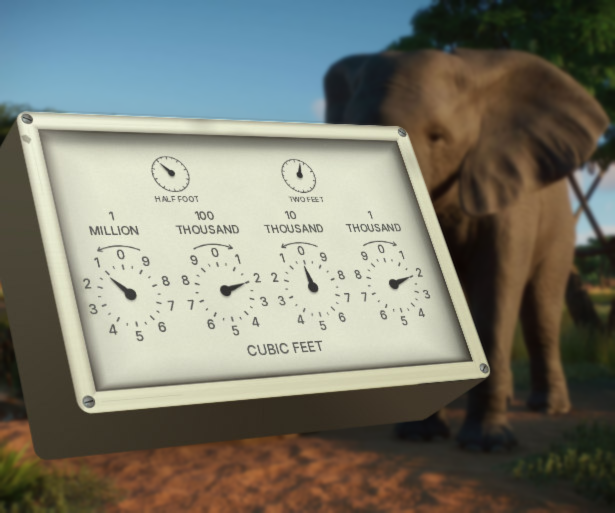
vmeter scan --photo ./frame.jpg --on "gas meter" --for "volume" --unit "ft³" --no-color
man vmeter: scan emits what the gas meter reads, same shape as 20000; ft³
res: 120200; ft³
